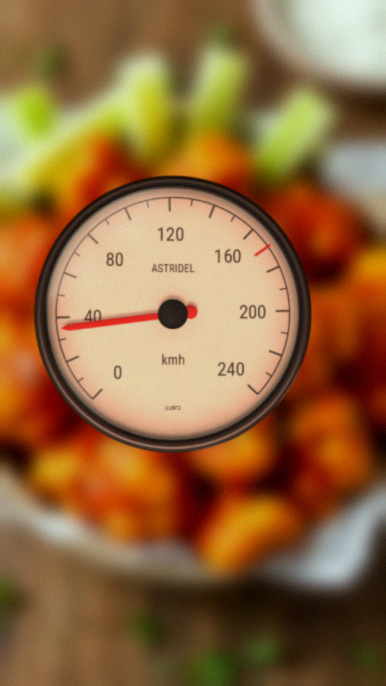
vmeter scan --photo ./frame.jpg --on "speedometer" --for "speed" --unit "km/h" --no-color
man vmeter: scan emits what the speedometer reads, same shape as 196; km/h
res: 35; km/h
